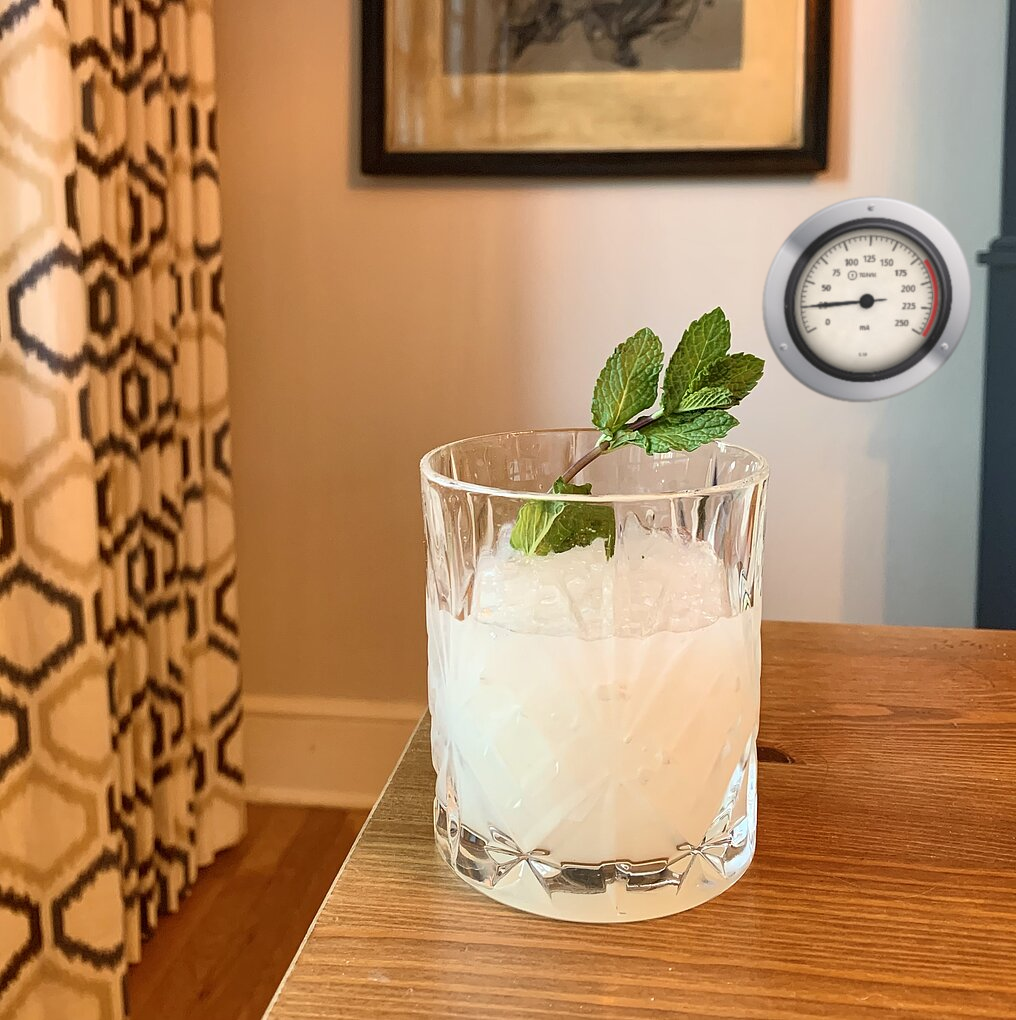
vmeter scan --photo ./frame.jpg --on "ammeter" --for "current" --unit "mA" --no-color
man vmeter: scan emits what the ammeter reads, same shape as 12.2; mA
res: 25; mA
